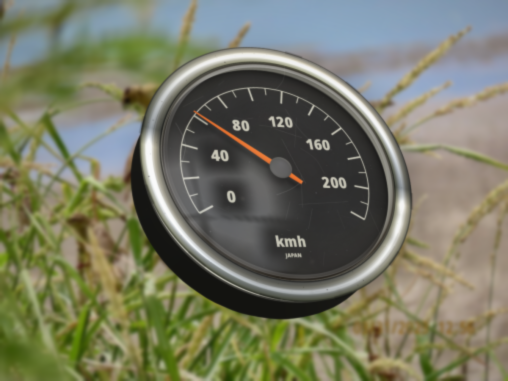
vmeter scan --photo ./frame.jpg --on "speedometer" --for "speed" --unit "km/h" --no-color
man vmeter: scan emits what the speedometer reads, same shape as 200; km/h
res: 60; km/h
